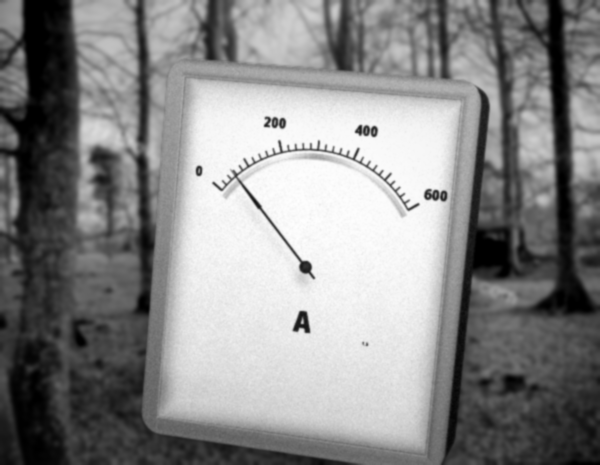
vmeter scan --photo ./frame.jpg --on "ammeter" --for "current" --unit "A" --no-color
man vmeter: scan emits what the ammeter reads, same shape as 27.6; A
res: 60; A
